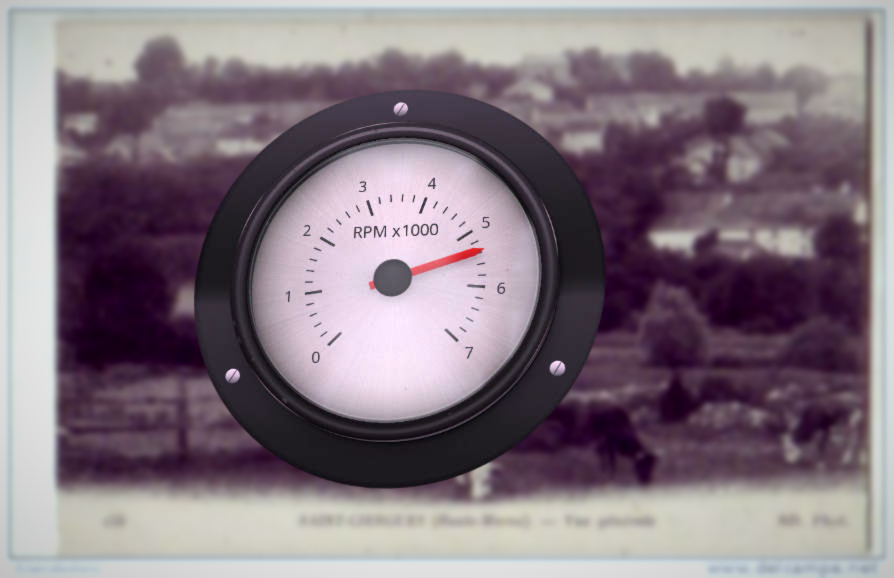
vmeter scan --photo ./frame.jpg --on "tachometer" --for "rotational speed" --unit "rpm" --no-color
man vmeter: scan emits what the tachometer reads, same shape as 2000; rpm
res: 5400; rpm
